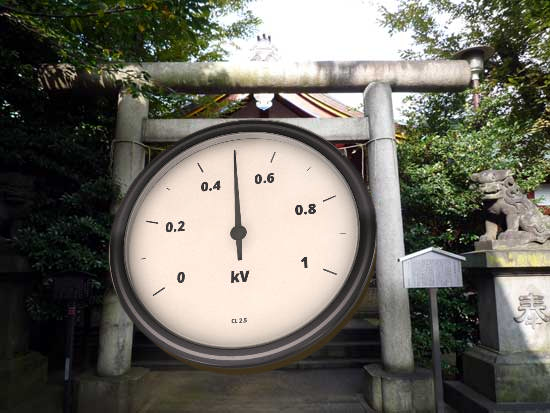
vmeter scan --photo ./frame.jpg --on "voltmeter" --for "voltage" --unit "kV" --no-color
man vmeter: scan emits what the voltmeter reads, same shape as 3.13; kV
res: 0.5; kV
